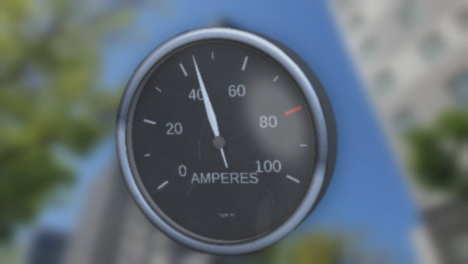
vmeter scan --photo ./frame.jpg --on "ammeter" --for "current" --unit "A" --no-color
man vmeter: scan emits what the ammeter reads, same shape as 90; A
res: 45; A
